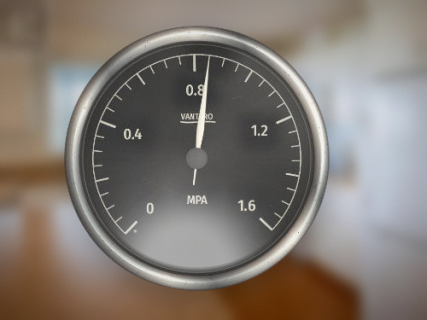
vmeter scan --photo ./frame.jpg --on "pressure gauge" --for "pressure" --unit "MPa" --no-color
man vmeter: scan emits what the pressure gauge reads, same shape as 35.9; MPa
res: 0.85; MPa
